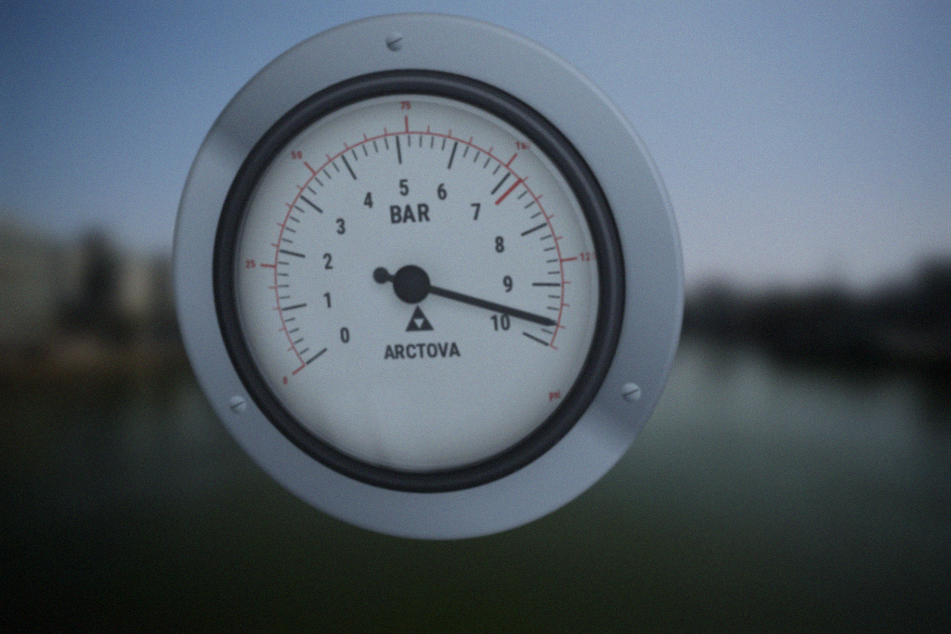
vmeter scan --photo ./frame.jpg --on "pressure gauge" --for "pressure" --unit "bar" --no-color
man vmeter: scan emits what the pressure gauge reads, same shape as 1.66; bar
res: 9.6; bar
